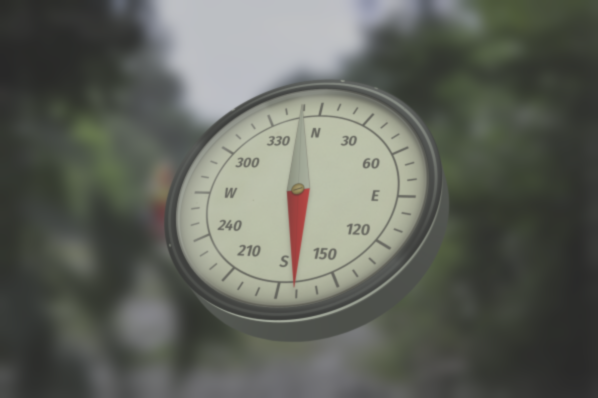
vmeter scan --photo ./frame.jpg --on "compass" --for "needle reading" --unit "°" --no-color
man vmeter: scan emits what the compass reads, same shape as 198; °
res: 170; °
